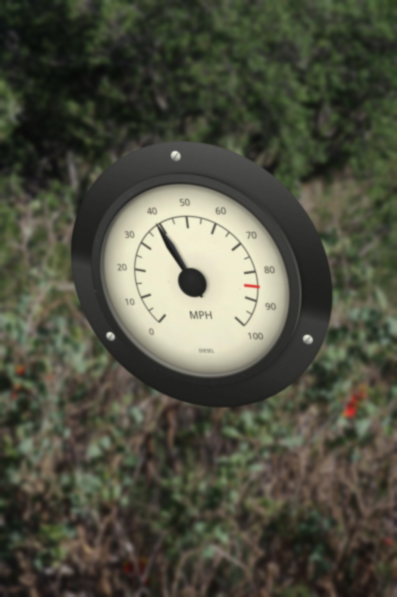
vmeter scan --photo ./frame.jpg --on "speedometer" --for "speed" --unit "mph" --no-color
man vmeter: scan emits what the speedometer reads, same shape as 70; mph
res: 40; mph
